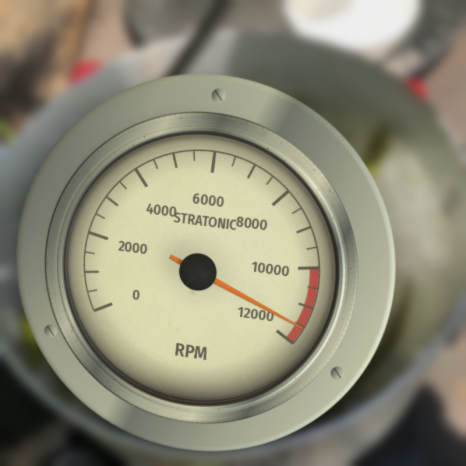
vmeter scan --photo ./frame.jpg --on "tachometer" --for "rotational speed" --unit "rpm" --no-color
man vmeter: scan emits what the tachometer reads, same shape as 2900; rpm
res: 11500; rpm
